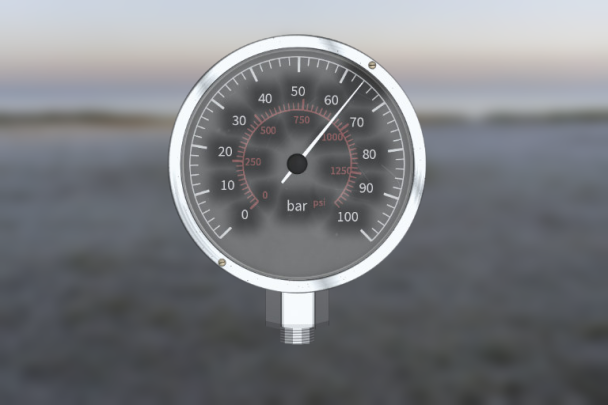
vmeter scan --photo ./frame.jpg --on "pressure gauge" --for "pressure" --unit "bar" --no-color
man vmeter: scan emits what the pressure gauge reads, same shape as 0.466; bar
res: 64; bar
